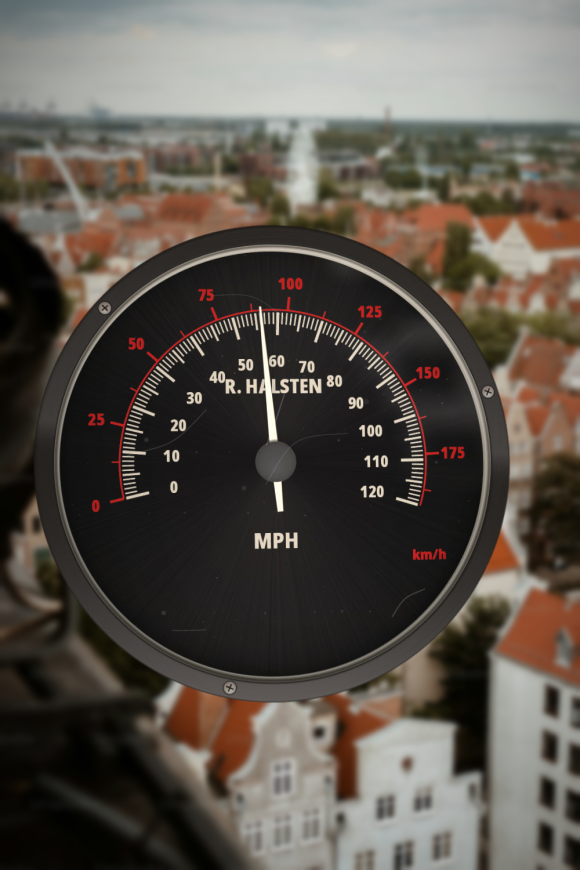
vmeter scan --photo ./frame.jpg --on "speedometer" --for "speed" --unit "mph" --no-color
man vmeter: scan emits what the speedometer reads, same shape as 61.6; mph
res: 56; mph
